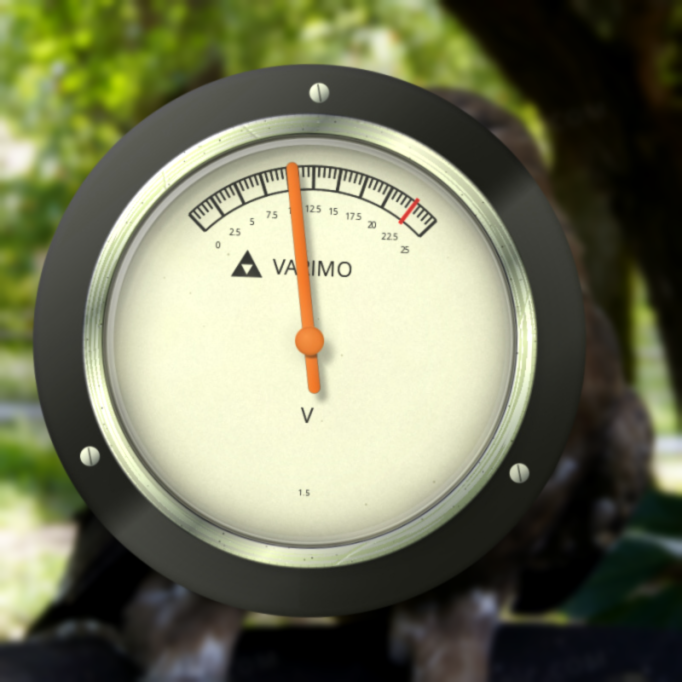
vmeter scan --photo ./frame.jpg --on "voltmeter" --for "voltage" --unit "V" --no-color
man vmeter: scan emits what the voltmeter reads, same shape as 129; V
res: 10.5; V
